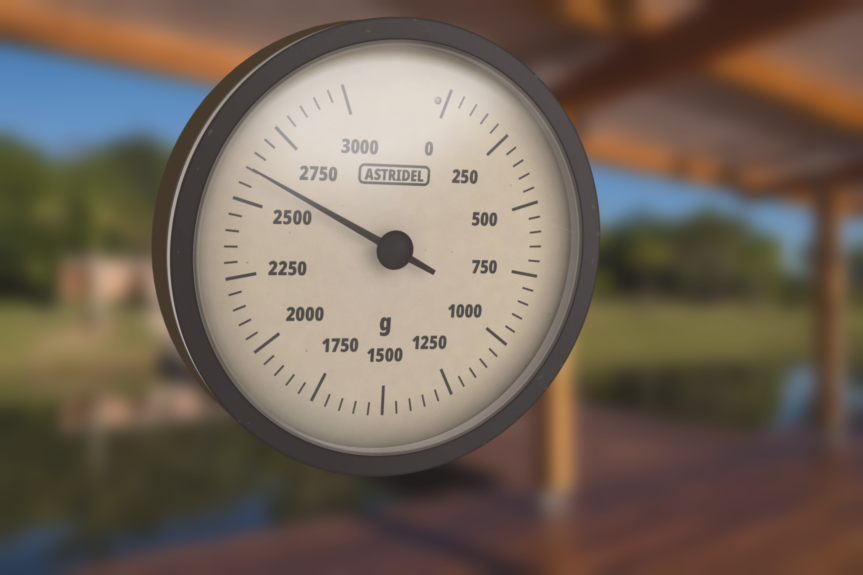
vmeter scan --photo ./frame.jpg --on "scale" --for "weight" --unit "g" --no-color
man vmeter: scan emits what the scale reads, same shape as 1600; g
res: 2600; g
